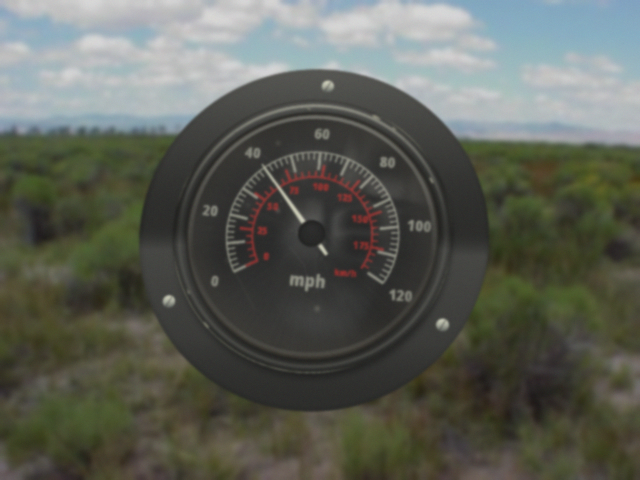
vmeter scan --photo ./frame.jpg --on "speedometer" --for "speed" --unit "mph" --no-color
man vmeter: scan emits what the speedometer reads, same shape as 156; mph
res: 40; mph
